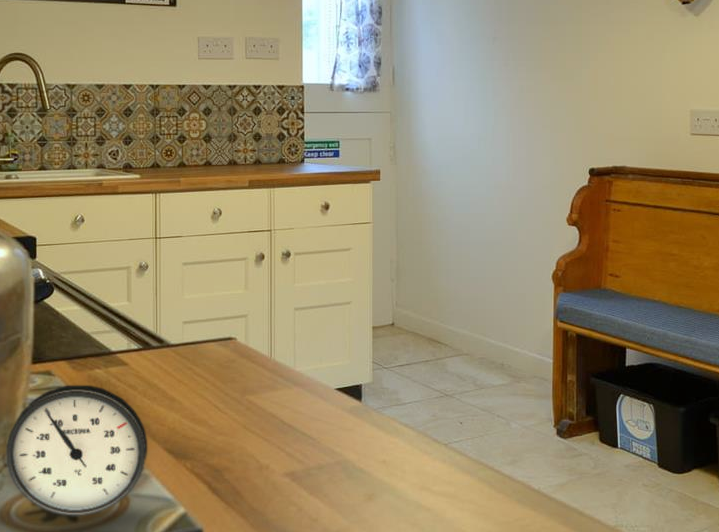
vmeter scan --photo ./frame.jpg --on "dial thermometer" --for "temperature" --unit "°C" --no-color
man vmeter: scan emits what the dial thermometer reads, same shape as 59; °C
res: -10; °C
